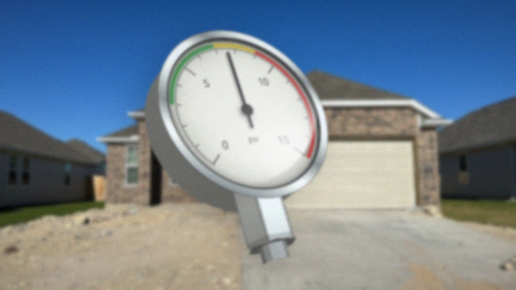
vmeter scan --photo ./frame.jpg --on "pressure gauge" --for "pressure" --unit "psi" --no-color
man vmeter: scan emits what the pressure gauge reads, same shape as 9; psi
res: 7.5; psi
